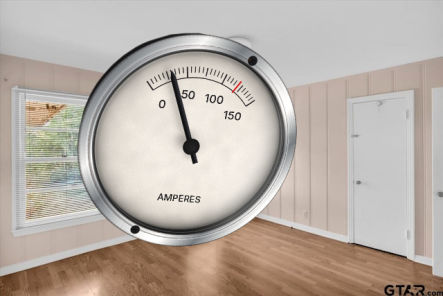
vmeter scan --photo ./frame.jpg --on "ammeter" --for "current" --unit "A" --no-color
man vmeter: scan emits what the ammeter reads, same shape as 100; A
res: 30; A
